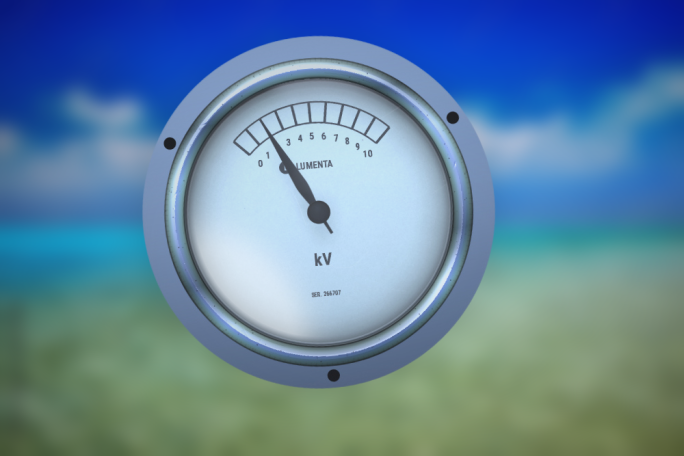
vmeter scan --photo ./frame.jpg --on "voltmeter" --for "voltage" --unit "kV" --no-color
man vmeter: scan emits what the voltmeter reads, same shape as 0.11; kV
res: 2; kV
